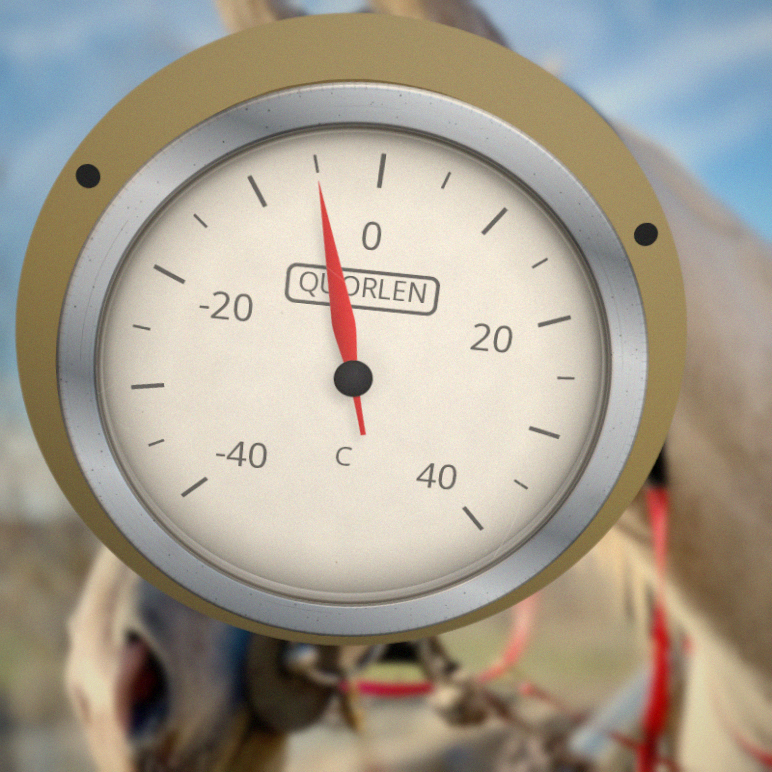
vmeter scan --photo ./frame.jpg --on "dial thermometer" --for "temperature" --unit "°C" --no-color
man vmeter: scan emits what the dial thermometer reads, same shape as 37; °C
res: -5; °C
